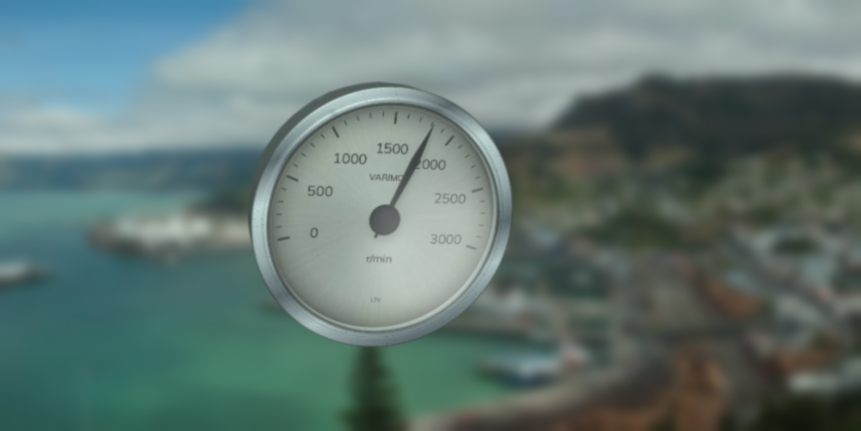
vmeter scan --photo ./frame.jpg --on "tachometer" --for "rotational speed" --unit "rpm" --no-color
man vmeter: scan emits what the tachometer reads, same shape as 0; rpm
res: 1800; rpm
